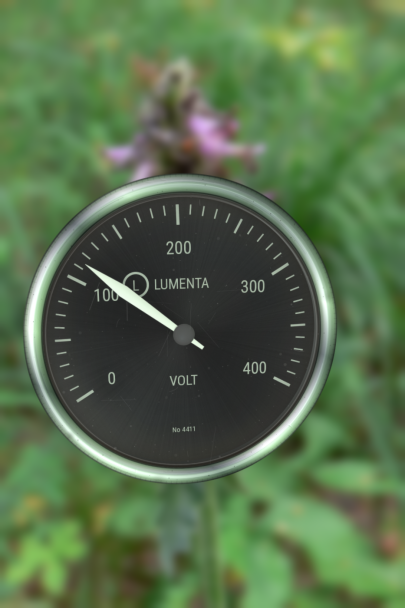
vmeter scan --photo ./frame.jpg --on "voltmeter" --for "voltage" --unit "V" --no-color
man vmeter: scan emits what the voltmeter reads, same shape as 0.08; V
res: 115; V
